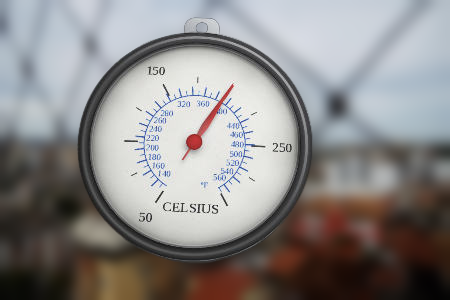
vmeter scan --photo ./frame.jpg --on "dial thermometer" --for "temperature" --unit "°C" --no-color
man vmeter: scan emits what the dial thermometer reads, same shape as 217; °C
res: 200; °C
